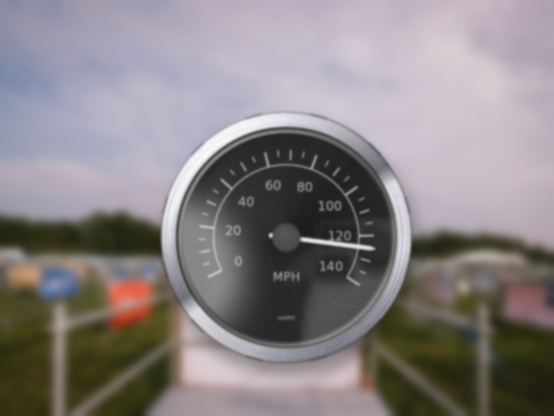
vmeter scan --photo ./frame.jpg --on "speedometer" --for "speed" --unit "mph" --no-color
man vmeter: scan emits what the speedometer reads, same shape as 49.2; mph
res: 125; mph
